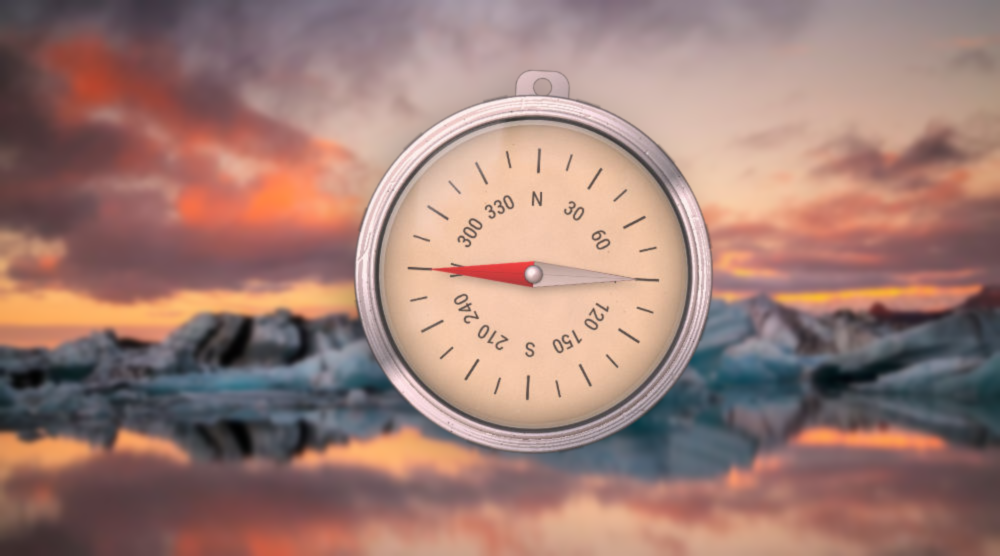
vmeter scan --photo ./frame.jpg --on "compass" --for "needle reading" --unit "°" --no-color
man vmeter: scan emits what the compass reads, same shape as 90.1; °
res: 270; °
